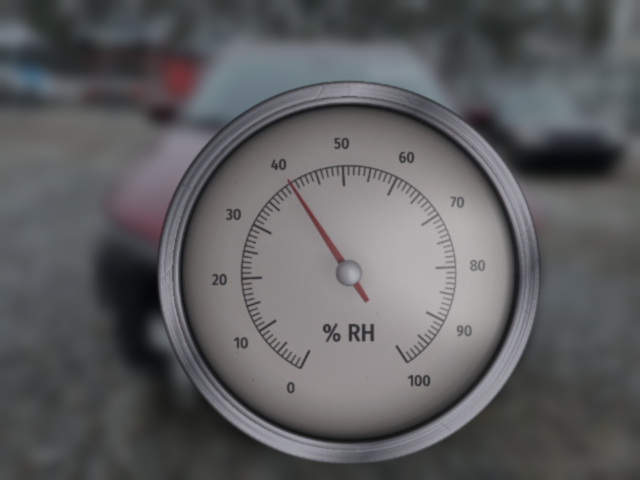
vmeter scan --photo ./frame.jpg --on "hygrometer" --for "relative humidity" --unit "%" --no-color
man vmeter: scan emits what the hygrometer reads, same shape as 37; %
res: 40; %
